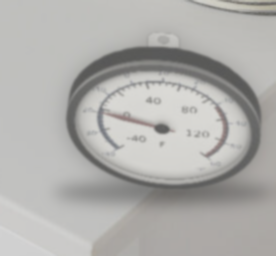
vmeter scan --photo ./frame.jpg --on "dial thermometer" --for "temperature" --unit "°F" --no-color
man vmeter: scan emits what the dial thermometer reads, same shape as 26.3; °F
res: 0; °F
